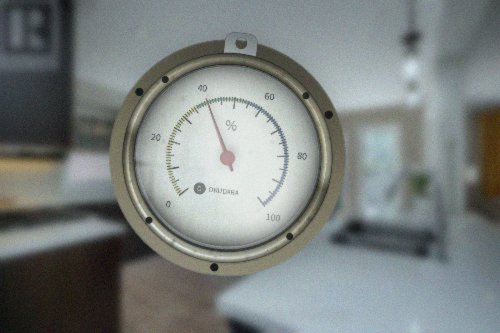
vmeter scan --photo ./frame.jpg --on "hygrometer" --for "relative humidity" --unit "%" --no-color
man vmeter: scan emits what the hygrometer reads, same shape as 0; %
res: 40; %
